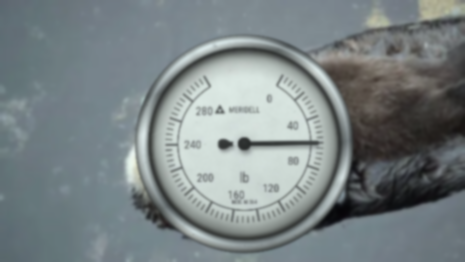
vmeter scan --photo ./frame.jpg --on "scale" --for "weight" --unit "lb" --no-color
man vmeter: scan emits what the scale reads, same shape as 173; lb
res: 60; lb
